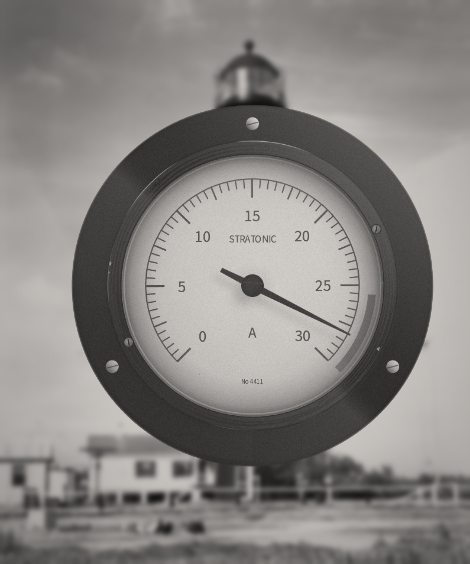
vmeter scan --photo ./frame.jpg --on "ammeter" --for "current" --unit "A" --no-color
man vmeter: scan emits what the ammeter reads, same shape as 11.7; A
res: 28; A
